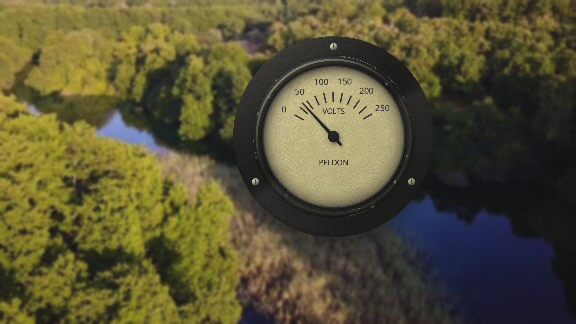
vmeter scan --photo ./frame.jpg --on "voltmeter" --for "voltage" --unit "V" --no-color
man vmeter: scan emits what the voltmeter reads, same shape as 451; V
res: 37.5; V
